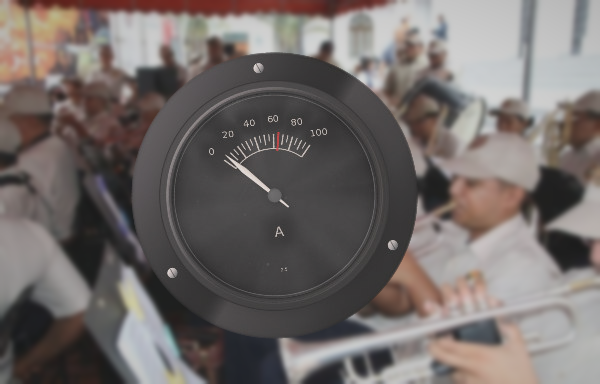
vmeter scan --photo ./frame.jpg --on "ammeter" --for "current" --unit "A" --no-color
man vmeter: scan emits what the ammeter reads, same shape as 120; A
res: 5; A
